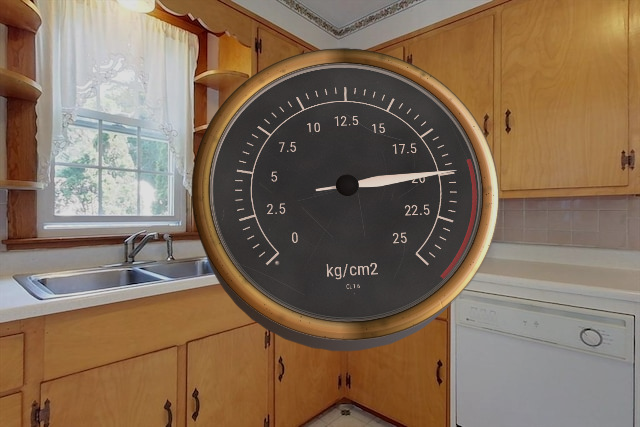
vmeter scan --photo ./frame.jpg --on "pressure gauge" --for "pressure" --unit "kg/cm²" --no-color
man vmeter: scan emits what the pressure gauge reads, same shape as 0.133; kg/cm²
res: 20; kg/cm²
